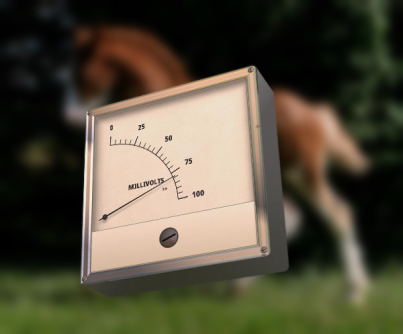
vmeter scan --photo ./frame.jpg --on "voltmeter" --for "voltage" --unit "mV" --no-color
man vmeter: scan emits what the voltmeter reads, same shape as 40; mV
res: 80; mV
